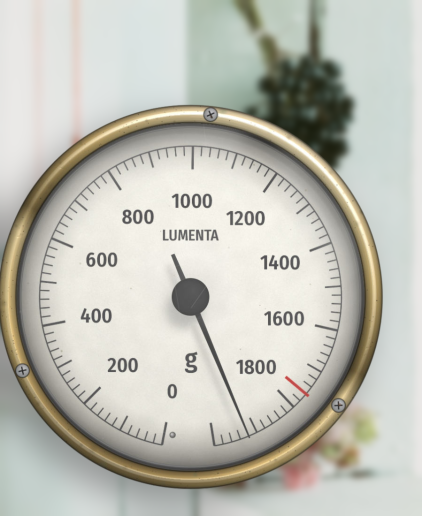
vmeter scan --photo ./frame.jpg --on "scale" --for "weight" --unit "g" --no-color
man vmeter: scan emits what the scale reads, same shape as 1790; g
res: 1920; g
